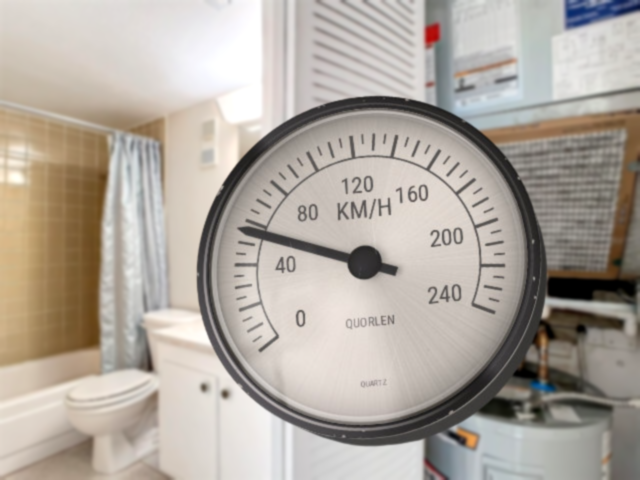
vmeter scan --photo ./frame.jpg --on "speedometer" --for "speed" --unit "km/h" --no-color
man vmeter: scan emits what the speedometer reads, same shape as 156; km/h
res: 55; km/h
